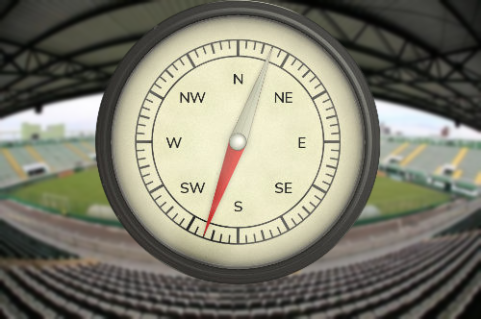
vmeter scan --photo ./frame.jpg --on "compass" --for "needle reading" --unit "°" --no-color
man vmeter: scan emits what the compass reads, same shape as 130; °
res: 200; °
